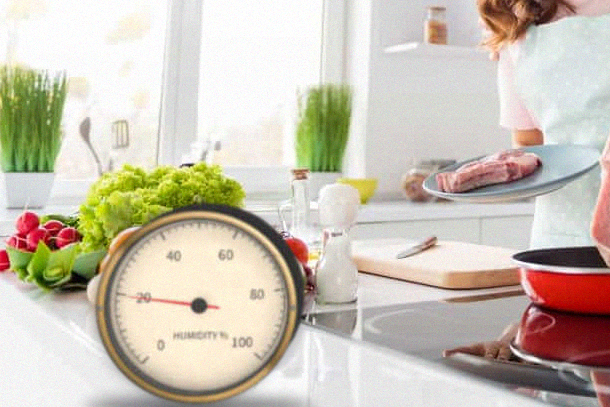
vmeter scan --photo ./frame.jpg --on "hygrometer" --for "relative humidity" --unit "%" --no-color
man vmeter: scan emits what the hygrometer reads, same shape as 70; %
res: 20; %
